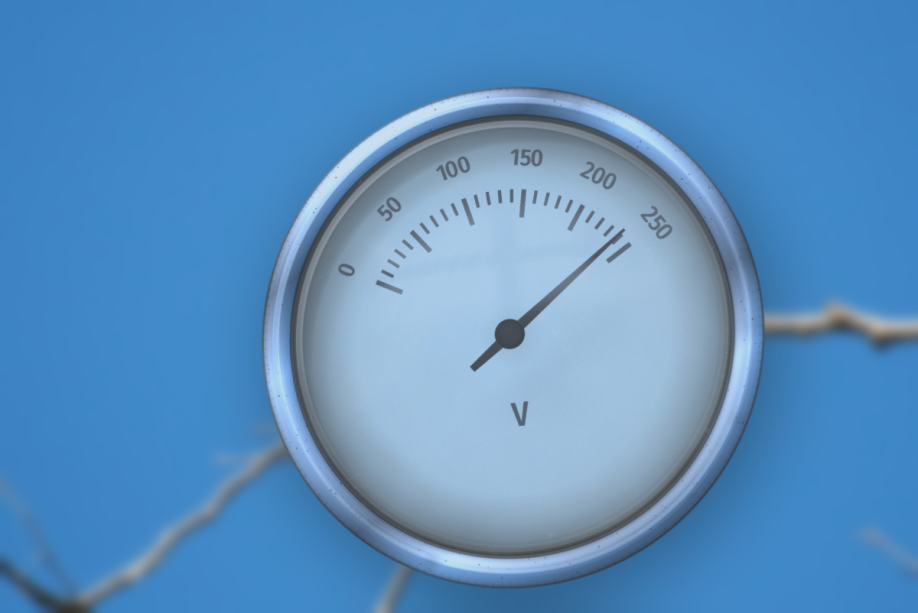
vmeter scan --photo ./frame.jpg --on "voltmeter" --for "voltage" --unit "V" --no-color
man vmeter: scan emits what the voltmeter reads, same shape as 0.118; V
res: 240; V
